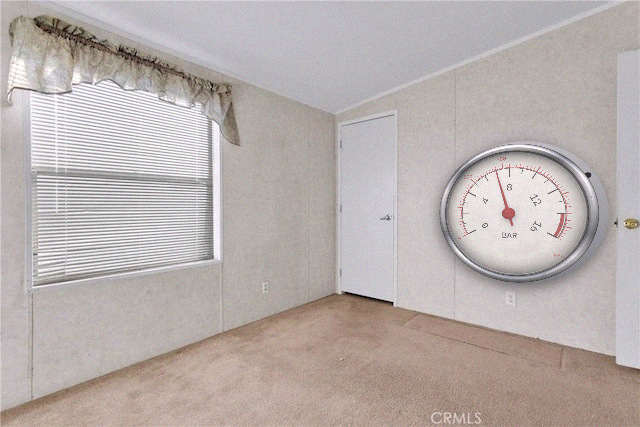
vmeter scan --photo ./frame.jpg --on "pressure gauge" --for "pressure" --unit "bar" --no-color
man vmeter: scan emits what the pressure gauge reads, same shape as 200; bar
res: 7; bar
